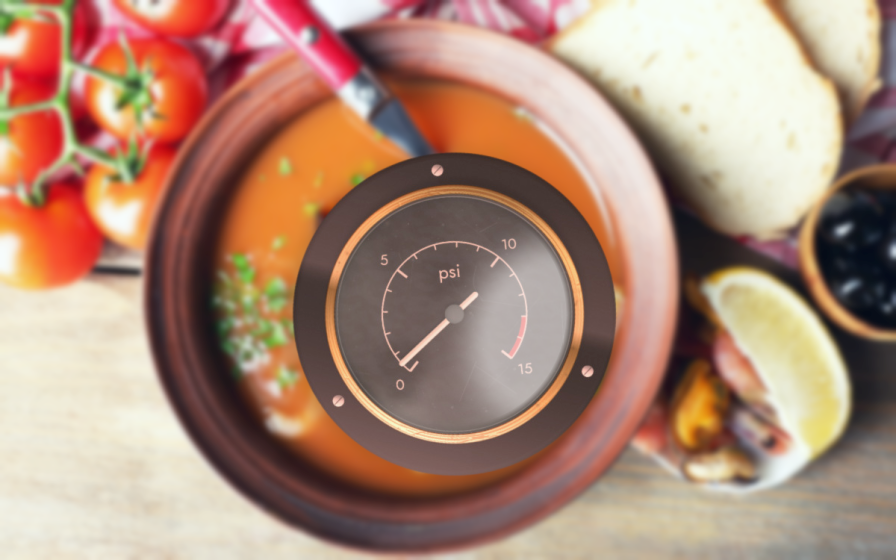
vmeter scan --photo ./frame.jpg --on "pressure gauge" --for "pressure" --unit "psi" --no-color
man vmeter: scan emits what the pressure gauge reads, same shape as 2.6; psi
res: 0.5; psi
